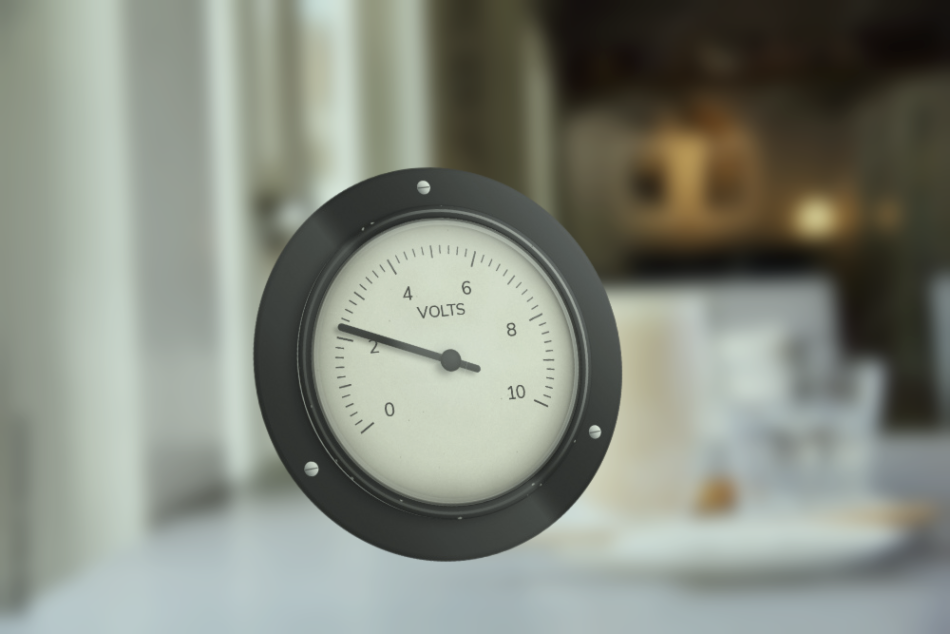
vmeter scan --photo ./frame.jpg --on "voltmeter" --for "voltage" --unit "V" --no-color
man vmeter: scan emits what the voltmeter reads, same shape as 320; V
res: 2.2; V
